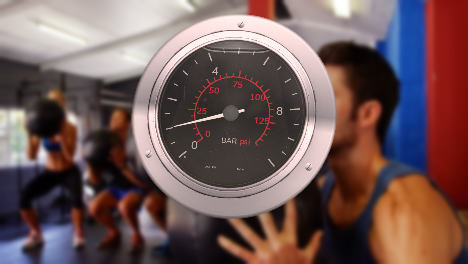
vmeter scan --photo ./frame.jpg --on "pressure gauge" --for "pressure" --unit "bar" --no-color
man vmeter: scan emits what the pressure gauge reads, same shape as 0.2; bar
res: 1; bar
